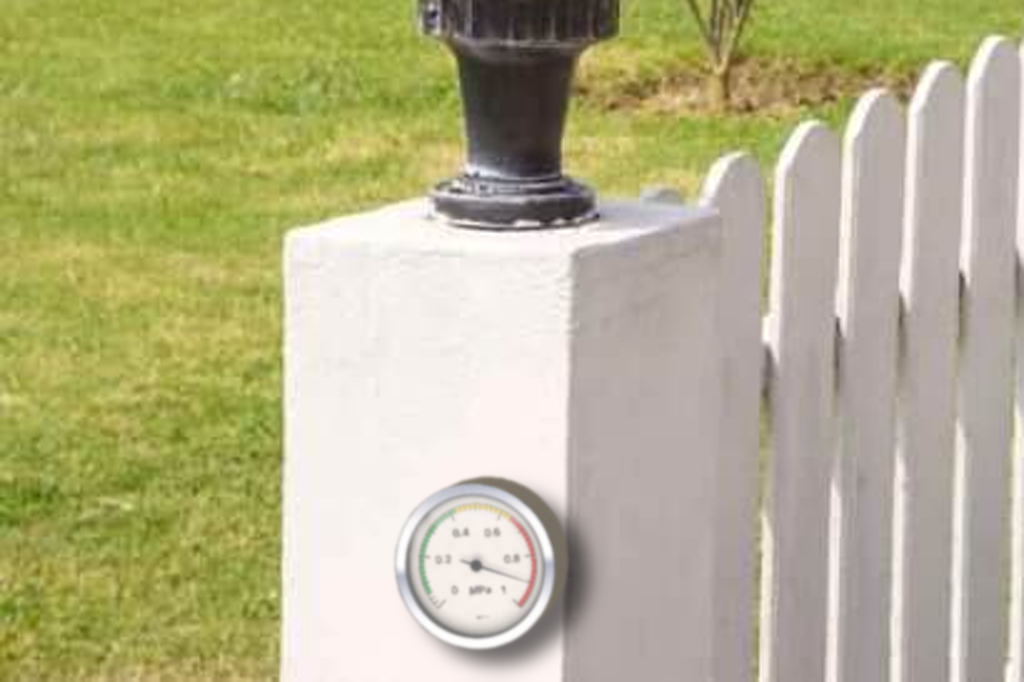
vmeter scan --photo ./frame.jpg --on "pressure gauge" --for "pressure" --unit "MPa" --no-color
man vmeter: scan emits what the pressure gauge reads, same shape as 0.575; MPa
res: 0.9; MPa
